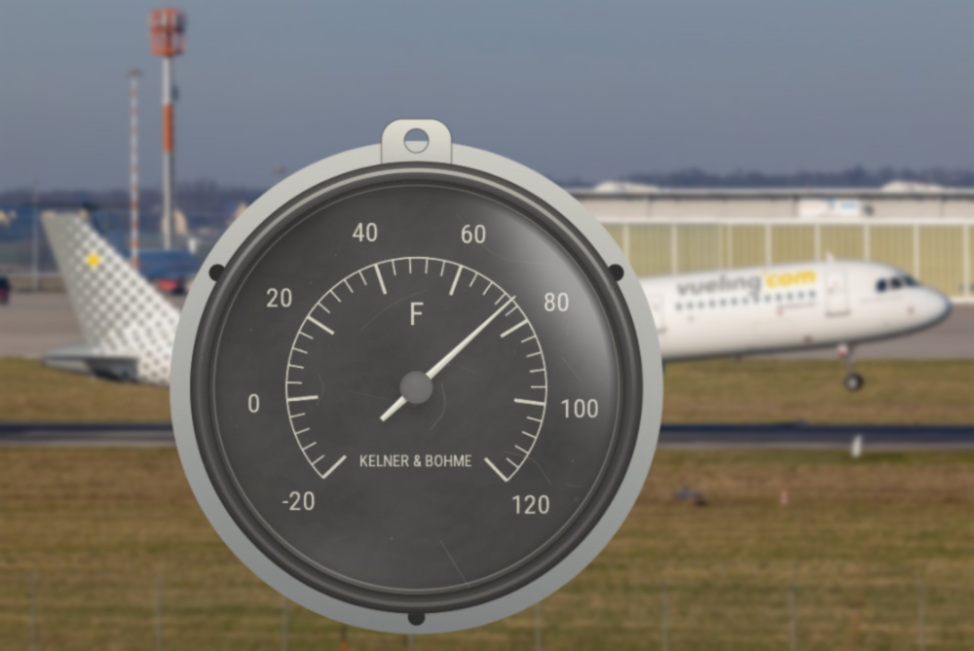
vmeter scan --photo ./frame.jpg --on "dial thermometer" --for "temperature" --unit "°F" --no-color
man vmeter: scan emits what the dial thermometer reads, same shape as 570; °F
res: 74; °F
